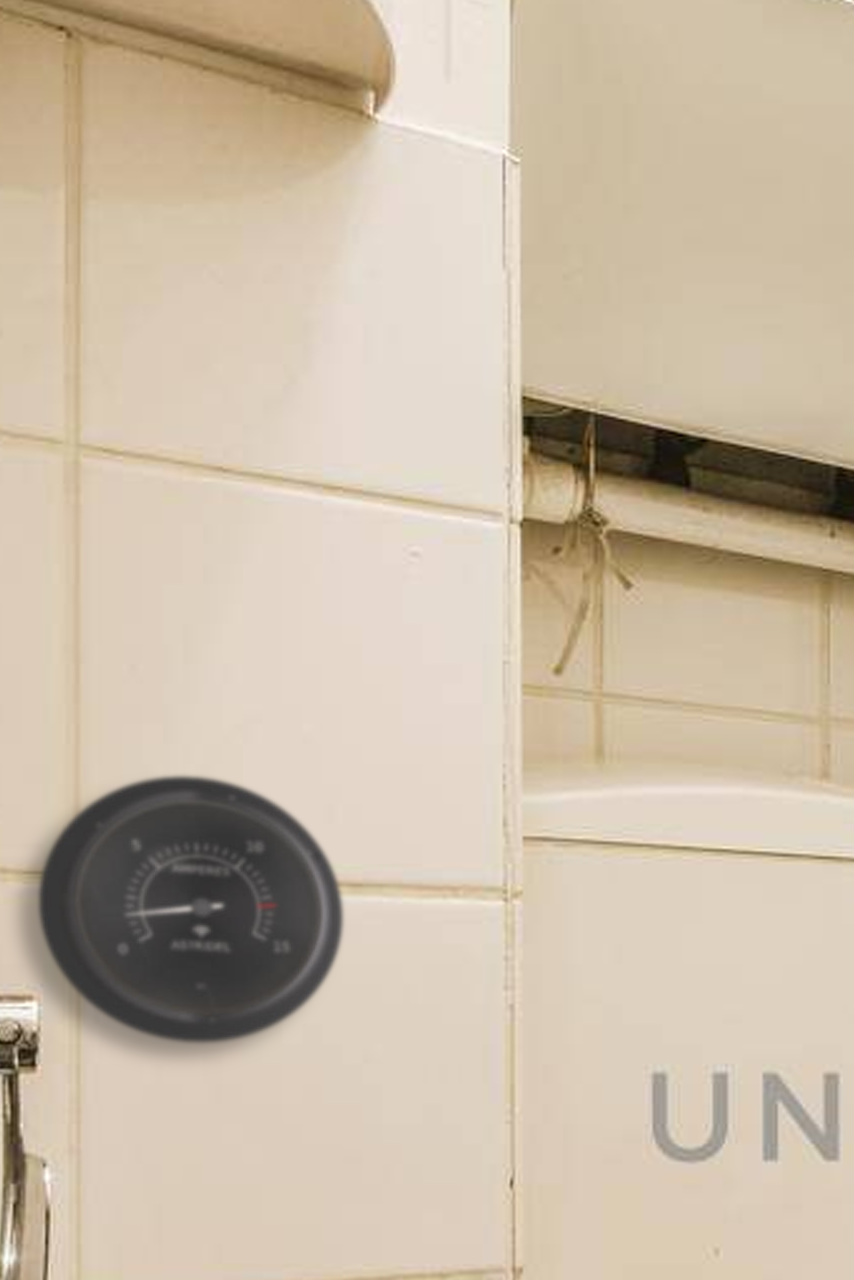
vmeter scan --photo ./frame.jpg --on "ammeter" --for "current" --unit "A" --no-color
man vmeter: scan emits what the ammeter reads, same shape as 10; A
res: 1.5; A
